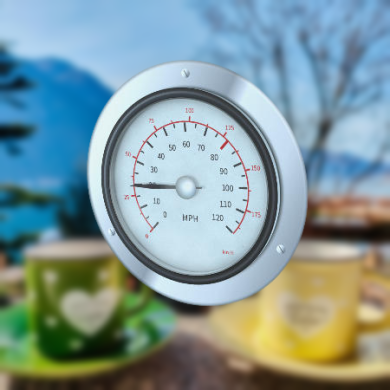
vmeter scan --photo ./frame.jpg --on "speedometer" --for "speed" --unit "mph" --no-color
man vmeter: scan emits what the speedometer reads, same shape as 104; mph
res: 20; mph
